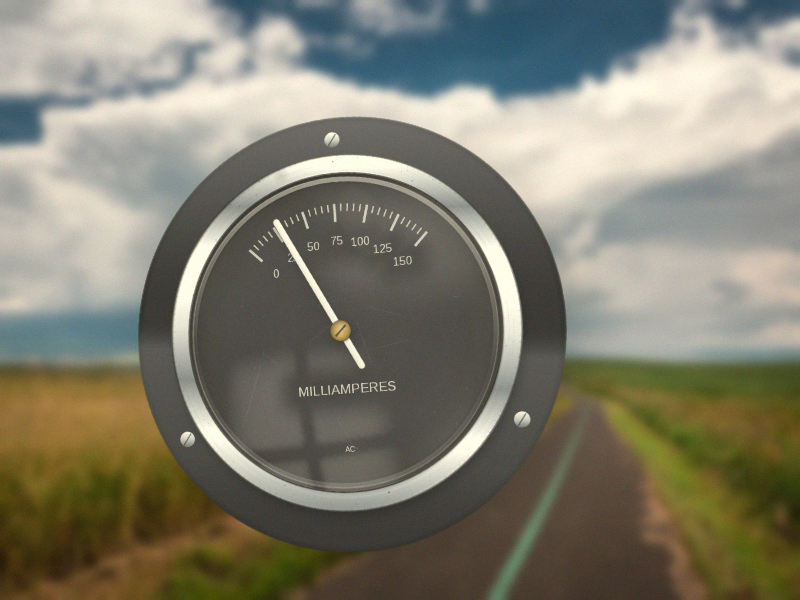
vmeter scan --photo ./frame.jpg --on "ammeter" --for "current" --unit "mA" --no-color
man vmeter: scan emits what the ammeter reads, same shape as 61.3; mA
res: 30; mA
